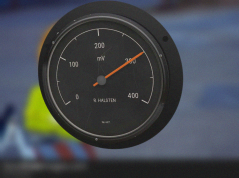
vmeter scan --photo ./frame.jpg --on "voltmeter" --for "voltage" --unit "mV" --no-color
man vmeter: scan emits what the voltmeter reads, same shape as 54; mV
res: 300; mV
